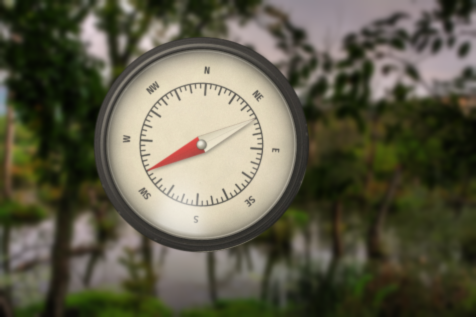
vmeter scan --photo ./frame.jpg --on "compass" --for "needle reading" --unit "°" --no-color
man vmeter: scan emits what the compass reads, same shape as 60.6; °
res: 240; °
